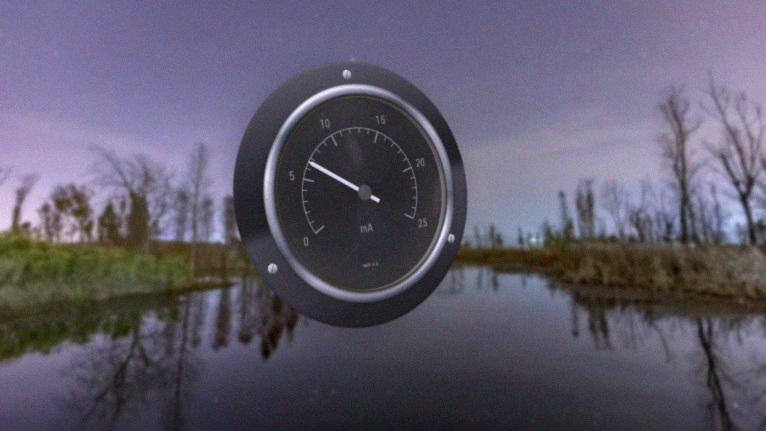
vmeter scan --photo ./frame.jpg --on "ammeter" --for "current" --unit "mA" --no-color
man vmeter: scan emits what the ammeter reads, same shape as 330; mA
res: 6.5; mA
